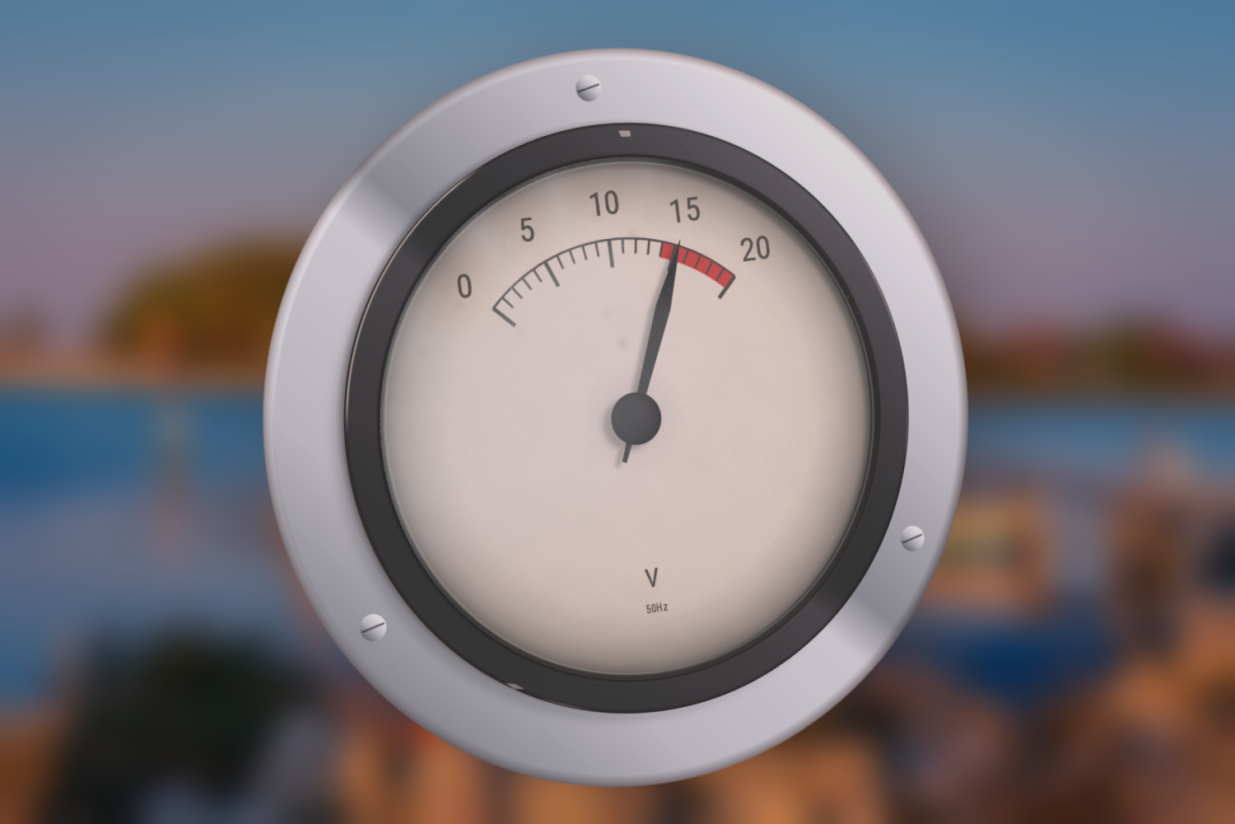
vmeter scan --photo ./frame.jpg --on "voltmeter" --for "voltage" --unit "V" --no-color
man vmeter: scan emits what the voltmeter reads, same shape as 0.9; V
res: 15; V
